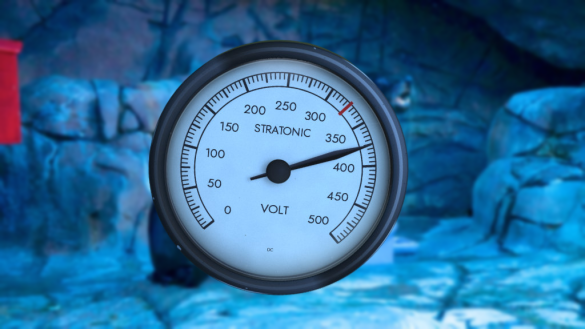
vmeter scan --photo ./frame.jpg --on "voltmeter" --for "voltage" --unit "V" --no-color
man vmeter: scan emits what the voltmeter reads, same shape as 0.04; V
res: 375; V
